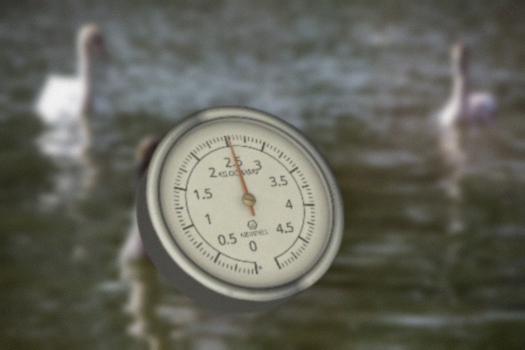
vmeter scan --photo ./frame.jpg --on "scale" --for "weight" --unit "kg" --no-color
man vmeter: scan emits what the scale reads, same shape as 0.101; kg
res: 2.5; kg
